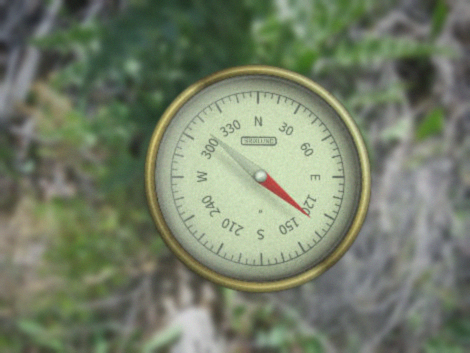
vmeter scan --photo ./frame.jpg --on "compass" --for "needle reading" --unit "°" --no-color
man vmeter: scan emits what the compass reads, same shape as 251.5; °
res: 130; °
